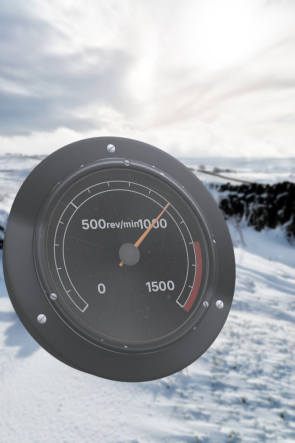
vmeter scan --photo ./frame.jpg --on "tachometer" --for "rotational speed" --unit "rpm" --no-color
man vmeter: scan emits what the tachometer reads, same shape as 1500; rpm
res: 1000; rpm
